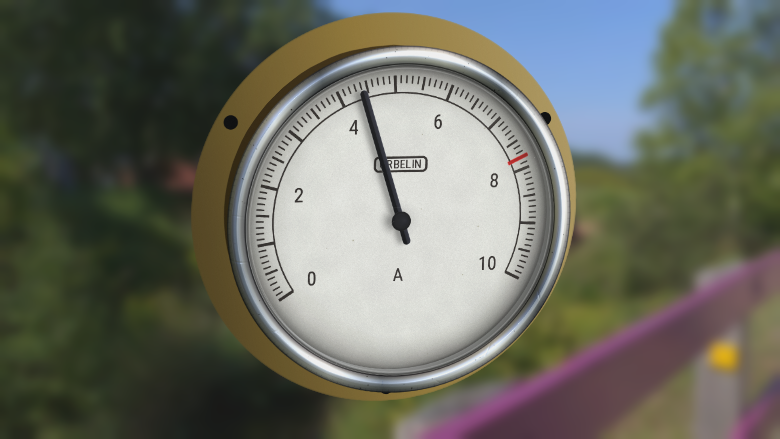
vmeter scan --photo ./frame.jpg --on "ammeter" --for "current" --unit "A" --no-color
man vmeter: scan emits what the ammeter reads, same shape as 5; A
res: 4.4; A
